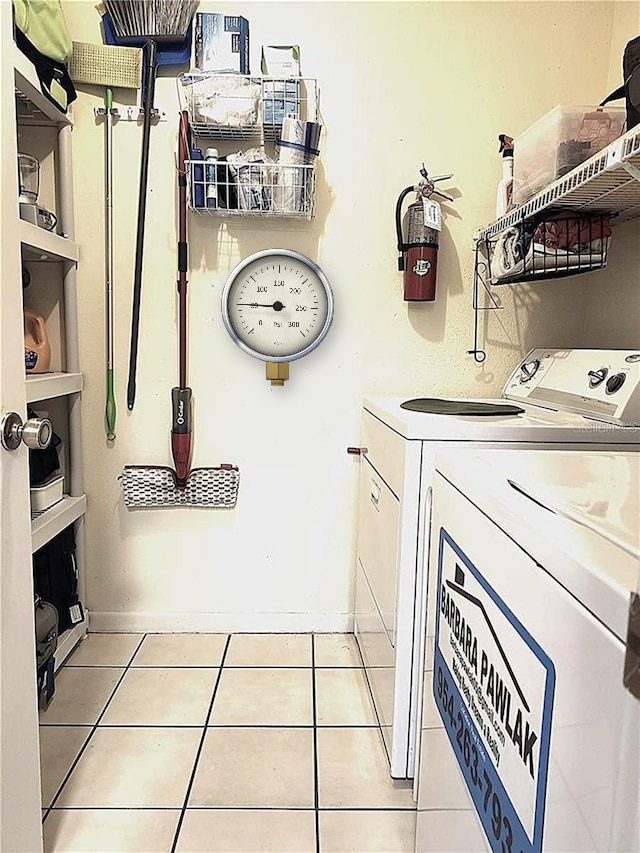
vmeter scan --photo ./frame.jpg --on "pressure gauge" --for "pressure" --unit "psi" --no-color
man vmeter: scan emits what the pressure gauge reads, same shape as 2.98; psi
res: 50; psi
